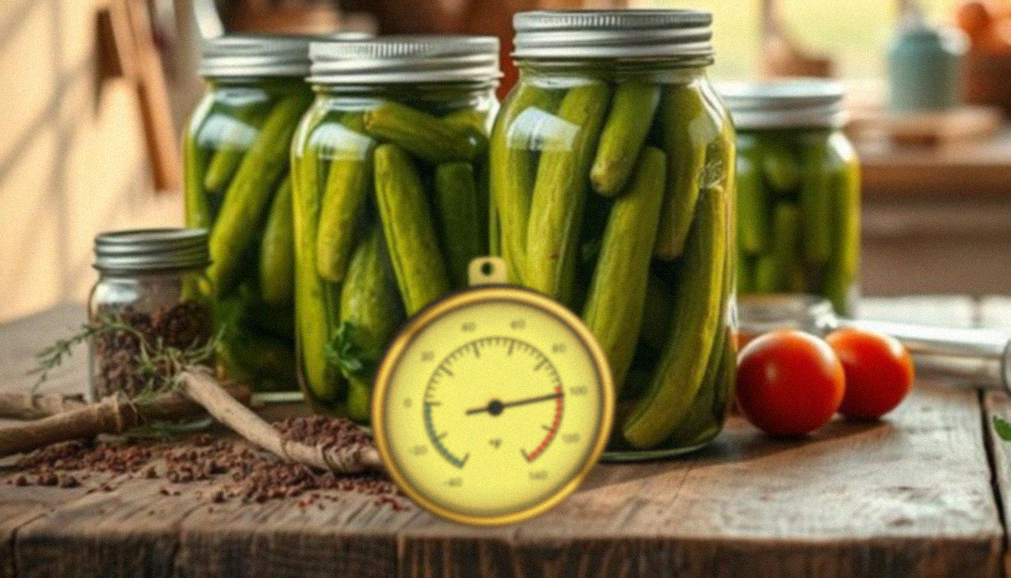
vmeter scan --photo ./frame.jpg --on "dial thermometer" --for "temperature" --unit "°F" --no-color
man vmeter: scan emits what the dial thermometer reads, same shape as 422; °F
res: 100; °F
